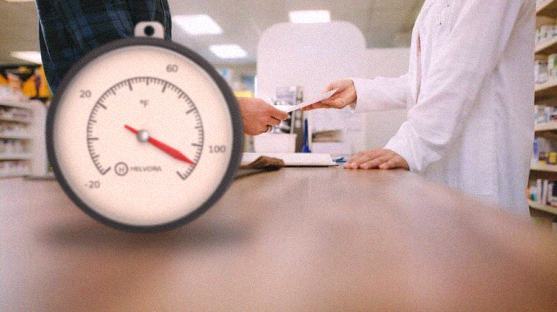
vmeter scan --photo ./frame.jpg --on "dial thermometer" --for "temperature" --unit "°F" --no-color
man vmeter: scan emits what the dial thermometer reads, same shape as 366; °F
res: 110; °F
